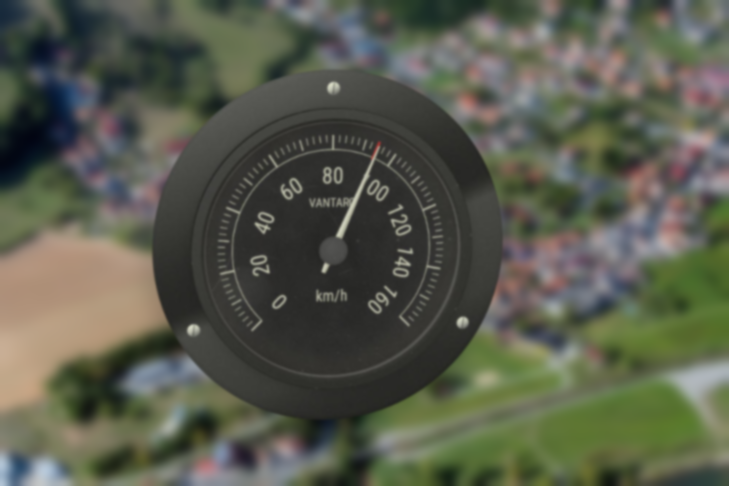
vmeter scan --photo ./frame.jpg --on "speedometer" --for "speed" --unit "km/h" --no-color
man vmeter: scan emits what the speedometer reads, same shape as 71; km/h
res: 94; km/h
